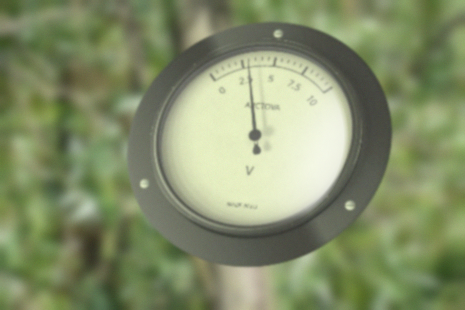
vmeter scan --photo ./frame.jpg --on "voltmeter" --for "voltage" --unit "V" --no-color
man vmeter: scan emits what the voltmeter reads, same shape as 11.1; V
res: 3; V
